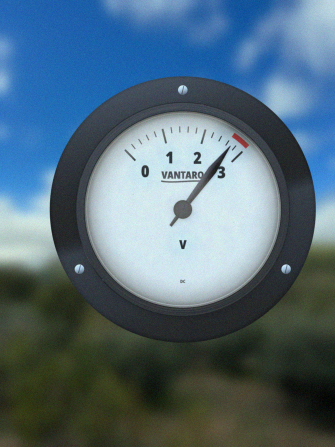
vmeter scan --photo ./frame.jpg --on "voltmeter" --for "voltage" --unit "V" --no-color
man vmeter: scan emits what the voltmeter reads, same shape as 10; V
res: 2.7; V
